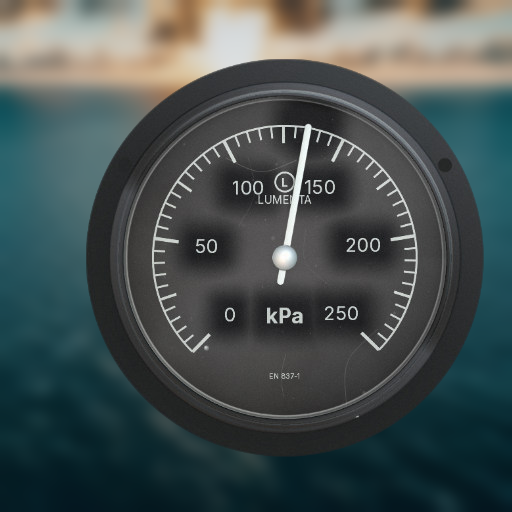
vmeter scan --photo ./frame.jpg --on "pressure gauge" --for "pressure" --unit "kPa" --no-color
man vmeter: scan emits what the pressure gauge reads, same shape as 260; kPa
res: 135; kPa
